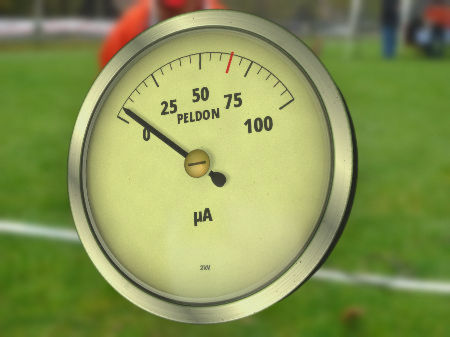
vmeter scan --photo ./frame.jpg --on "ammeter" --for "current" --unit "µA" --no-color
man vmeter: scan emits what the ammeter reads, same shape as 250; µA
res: 5; µA
